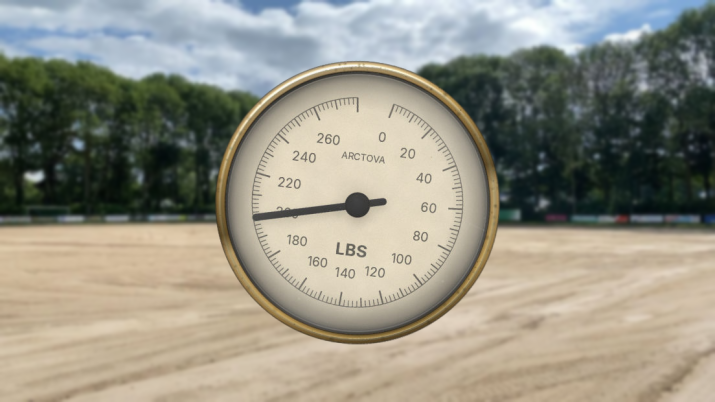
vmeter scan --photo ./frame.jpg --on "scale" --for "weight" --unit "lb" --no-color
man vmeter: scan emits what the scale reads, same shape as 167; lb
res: 200; lb
